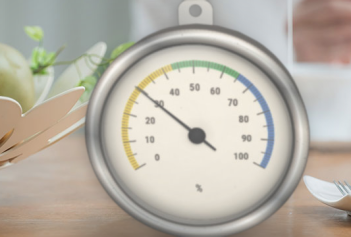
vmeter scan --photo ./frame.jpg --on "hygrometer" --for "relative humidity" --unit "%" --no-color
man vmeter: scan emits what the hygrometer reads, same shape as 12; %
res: 30; %
